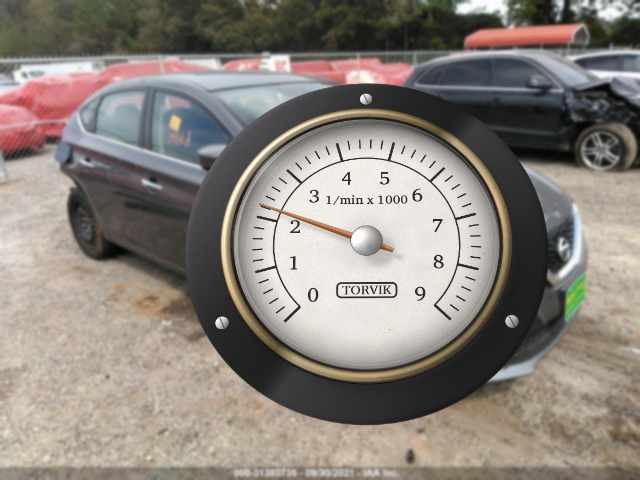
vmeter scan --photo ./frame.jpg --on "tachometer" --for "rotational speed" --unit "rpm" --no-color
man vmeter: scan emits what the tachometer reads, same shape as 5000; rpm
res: 2200; rpm
